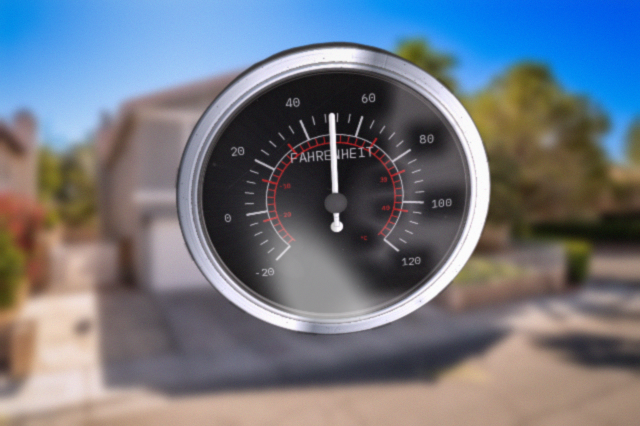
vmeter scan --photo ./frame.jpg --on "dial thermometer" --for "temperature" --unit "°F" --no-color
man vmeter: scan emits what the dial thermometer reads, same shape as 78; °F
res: 50; °F
